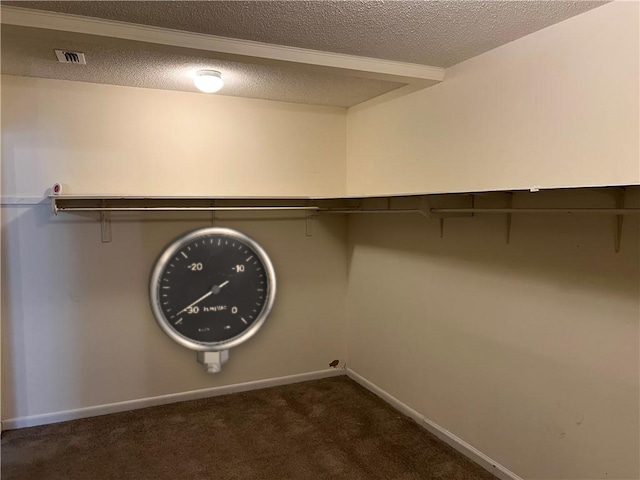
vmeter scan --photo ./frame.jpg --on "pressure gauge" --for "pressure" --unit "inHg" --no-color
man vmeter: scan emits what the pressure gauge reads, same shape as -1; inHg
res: -29; inHg
